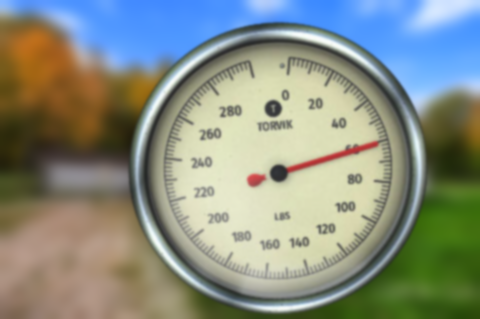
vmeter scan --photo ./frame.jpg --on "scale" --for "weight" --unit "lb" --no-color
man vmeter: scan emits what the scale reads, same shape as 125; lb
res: 60; lb
